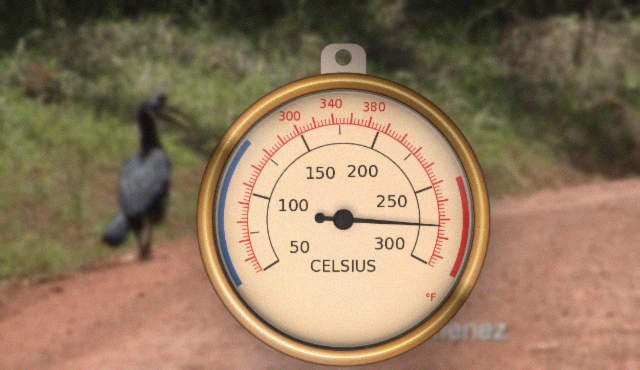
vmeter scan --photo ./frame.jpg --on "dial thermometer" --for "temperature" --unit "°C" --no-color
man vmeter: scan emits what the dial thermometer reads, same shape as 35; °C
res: 275; °C
